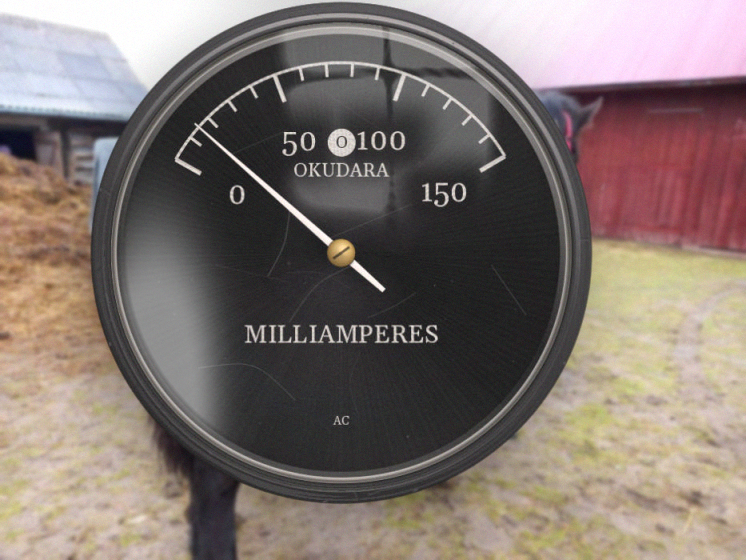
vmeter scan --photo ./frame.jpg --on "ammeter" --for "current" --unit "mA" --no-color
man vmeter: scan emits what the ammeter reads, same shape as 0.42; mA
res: 15; mA
